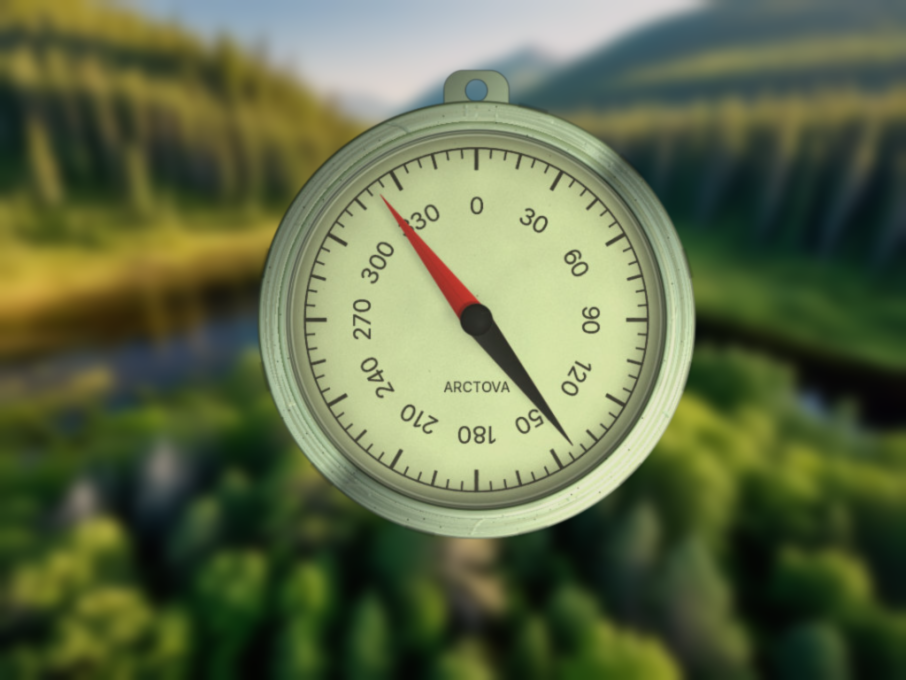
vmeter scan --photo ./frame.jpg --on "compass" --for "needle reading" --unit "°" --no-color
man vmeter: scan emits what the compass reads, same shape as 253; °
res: 322.5; °
